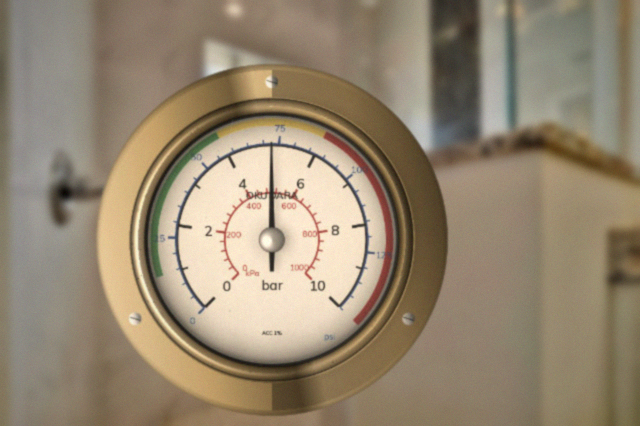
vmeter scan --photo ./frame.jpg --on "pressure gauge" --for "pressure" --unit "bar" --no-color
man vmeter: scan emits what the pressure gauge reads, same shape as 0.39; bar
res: 5; bar
